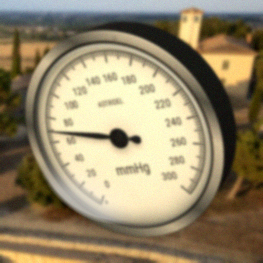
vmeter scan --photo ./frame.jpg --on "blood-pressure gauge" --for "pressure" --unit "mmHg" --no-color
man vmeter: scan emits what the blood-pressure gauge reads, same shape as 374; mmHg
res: 70; mmHg
